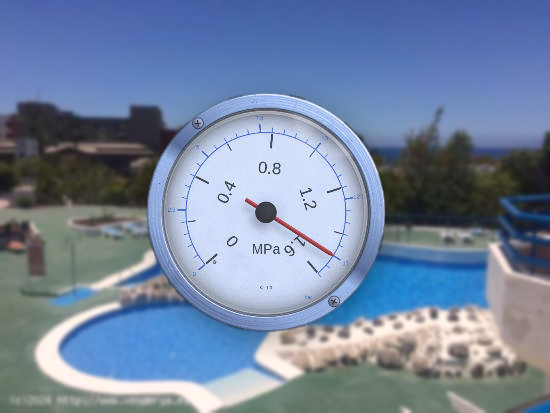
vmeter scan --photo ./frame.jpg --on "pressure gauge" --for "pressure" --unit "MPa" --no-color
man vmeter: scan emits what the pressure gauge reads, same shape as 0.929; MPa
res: 1.5; MPa
